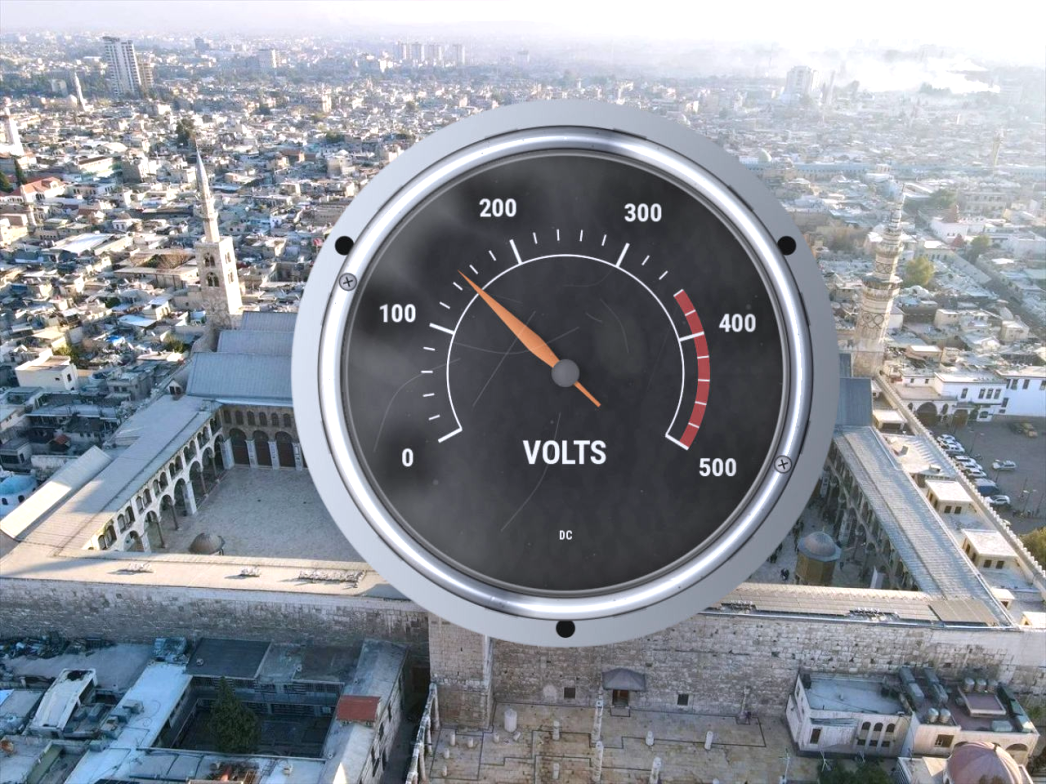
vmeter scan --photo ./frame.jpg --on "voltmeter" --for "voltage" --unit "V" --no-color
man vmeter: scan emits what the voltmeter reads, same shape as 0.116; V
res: 150; V
